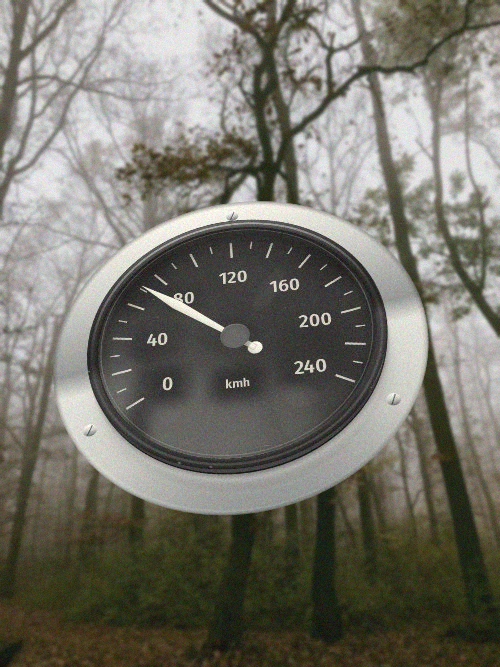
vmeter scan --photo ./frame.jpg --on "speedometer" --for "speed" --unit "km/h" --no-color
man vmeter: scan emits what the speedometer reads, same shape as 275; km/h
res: 70; km/h
